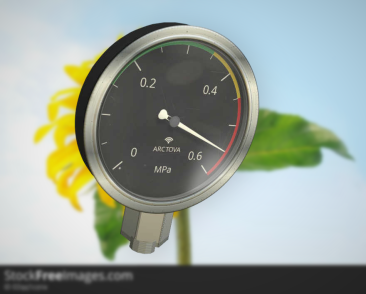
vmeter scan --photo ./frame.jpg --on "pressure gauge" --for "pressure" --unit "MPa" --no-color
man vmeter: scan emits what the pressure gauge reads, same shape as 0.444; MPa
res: 0.55; MPa
